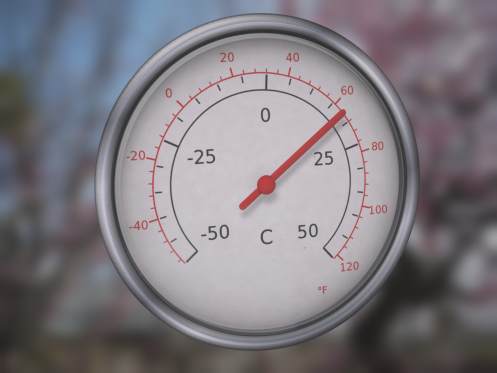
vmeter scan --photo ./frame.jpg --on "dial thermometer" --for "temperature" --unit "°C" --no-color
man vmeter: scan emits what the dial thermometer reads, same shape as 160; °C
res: 17.5; °C
